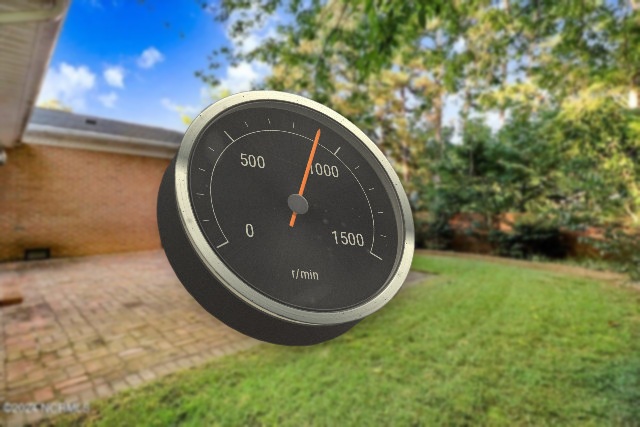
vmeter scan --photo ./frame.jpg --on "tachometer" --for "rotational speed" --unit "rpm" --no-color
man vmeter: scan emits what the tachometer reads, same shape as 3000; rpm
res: 900; rpm
